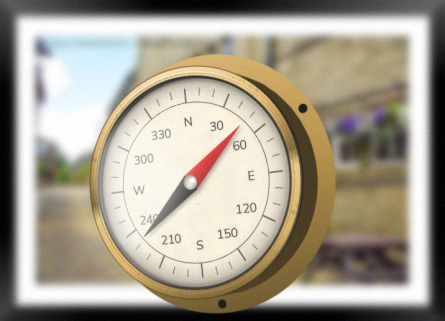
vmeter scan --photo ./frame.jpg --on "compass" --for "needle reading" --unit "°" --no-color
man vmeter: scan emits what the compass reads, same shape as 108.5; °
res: 50; °
